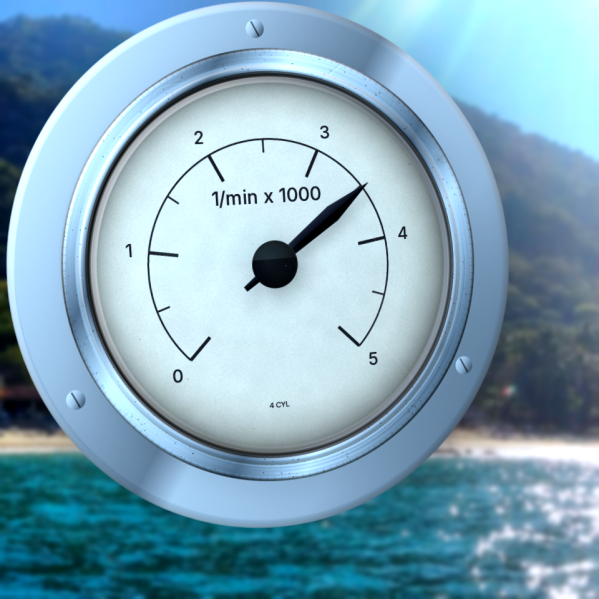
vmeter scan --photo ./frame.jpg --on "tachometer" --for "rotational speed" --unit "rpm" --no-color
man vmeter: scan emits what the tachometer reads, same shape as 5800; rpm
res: 3500; rpm
